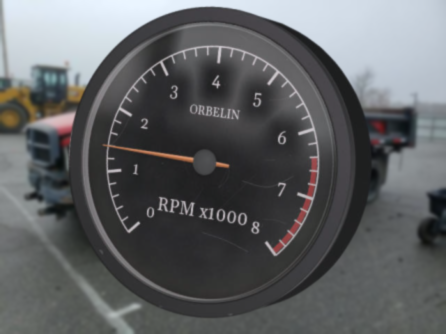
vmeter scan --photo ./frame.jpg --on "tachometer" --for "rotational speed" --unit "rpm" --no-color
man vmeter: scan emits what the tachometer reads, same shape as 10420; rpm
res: 1400; rpm
